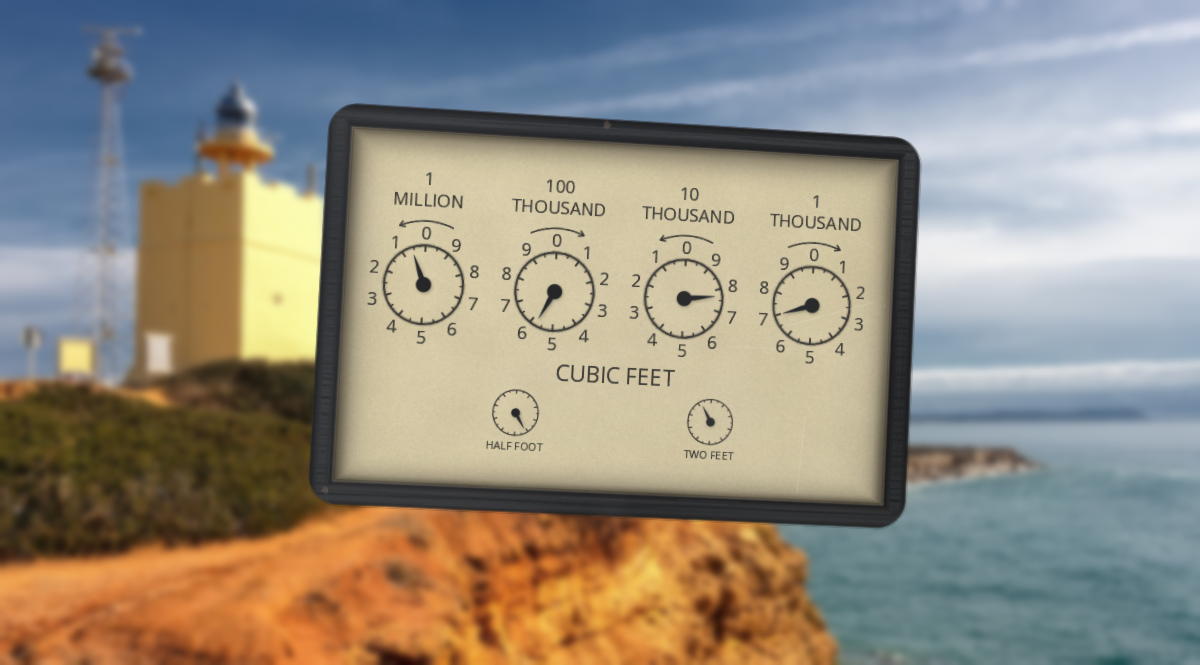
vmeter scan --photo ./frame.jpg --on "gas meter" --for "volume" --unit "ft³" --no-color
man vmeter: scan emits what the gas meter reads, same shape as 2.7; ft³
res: 57700; ft³
